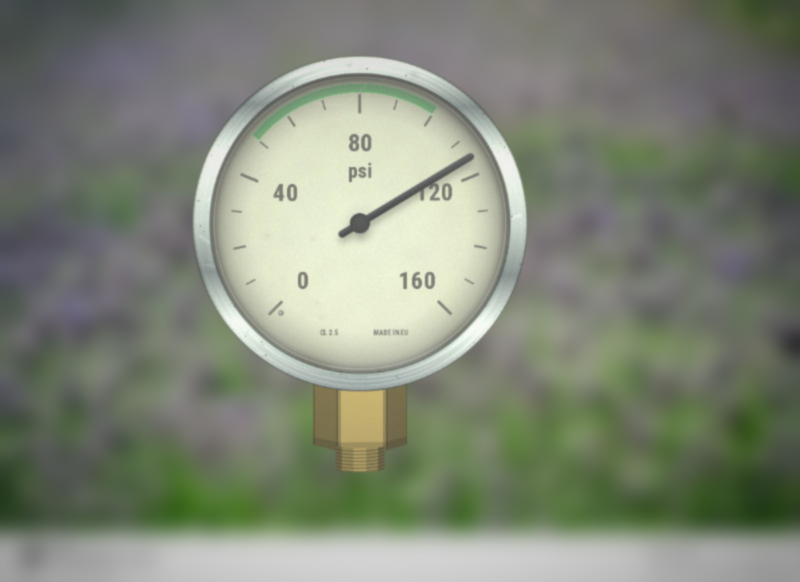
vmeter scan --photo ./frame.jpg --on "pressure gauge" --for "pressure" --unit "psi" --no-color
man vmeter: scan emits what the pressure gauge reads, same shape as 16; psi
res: 115; psi
